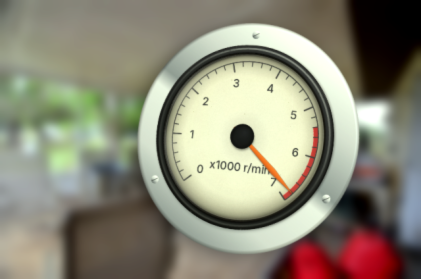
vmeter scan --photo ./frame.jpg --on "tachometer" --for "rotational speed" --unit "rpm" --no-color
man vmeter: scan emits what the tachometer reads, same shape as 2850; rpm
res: 6800; rpm
